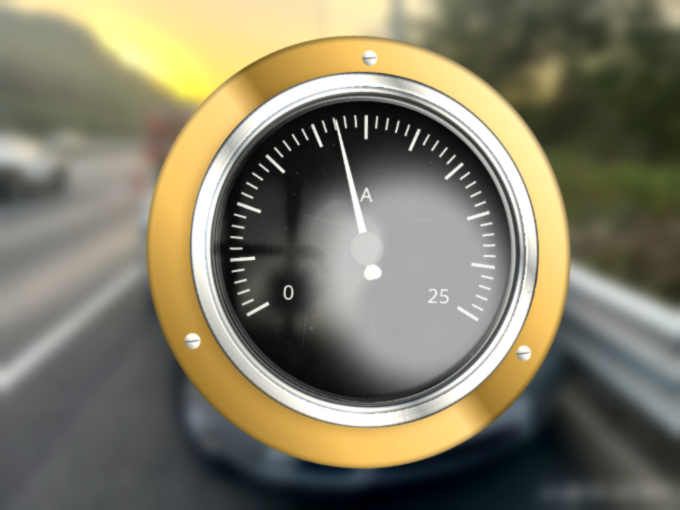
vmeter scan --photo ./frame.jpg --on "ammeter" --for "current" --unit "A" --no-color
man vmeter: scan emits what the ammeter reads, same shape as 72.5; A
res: 11; A
